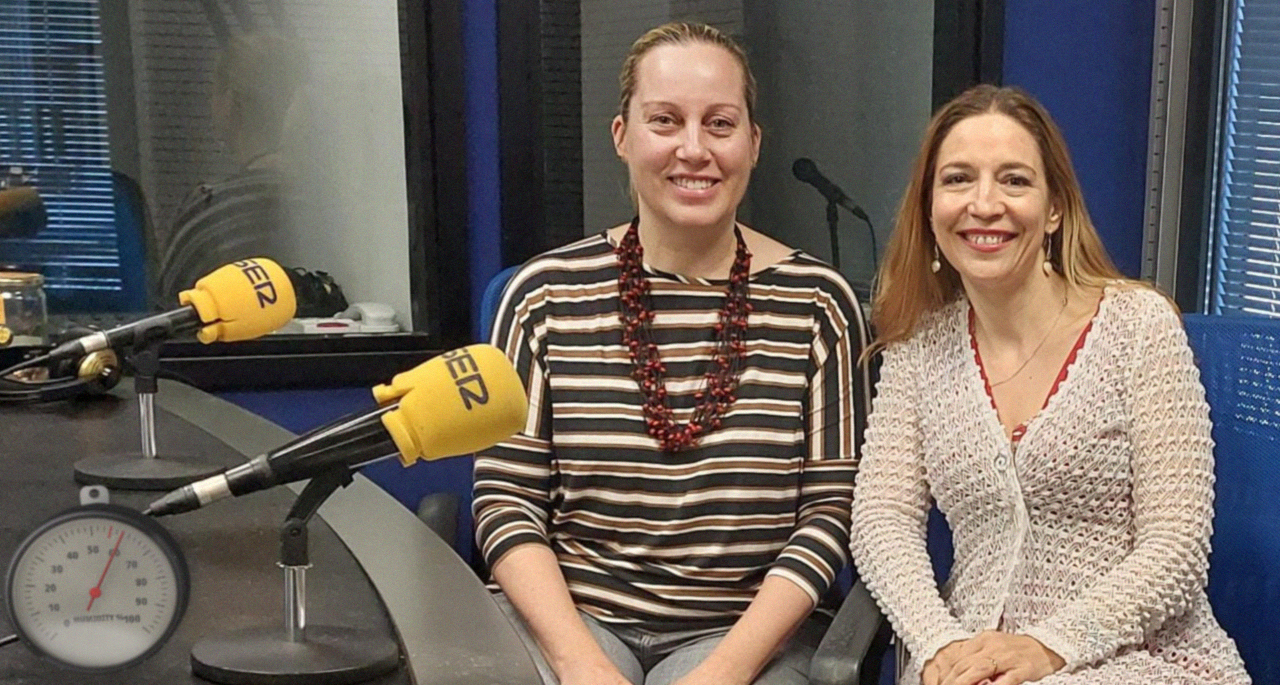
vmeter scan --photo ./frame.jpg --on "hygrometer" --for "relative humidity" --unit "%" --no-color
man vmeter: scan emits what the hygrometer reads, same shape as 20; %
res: 60; %
